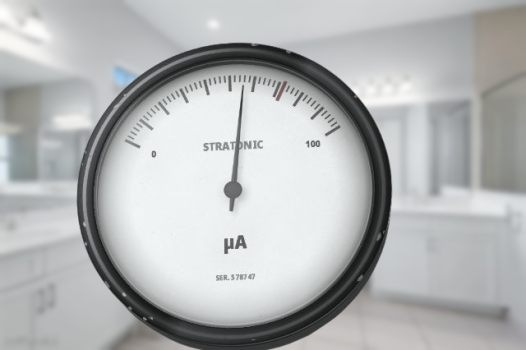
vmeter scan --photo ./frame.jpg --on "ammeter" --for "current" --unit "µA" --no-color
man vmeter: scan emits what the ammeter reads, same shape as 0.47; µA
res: 56; µA
